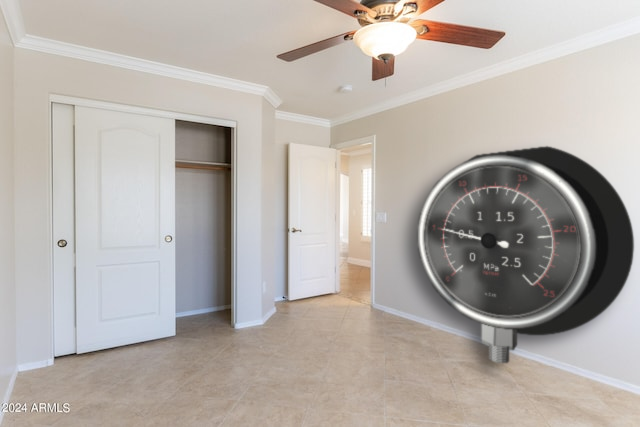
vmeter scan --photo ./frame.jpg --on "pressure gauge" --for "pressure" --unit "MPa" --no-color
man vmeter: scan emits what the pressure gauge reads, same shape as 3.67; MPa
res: 0.5; MPa
